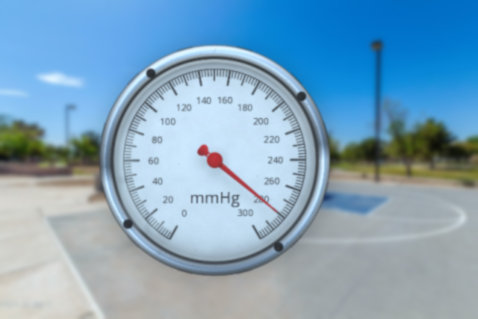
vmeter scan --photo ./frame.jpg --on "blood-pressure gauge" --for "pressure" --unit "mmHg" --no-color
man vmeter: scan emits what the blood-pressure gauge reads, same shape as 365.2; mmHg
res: 280; mmHg
